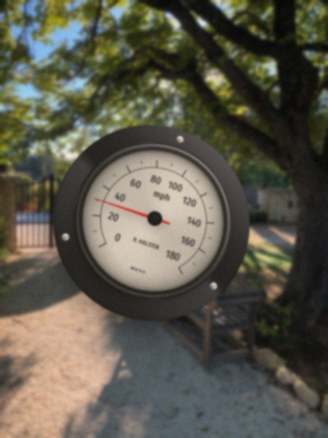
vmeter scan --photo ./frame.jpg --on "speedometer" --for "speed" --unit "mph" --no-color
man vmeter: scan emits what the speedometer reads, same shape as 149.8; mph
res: 30; mph
